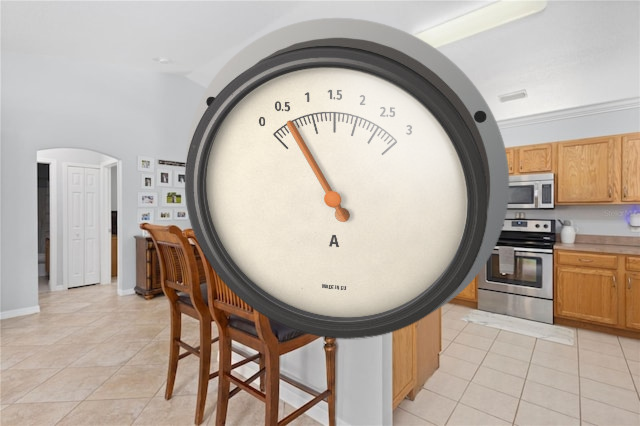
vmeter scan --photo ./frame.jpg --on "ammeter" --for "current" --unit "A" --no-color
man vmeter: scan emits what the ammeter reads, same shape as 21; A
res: 0.5; A
